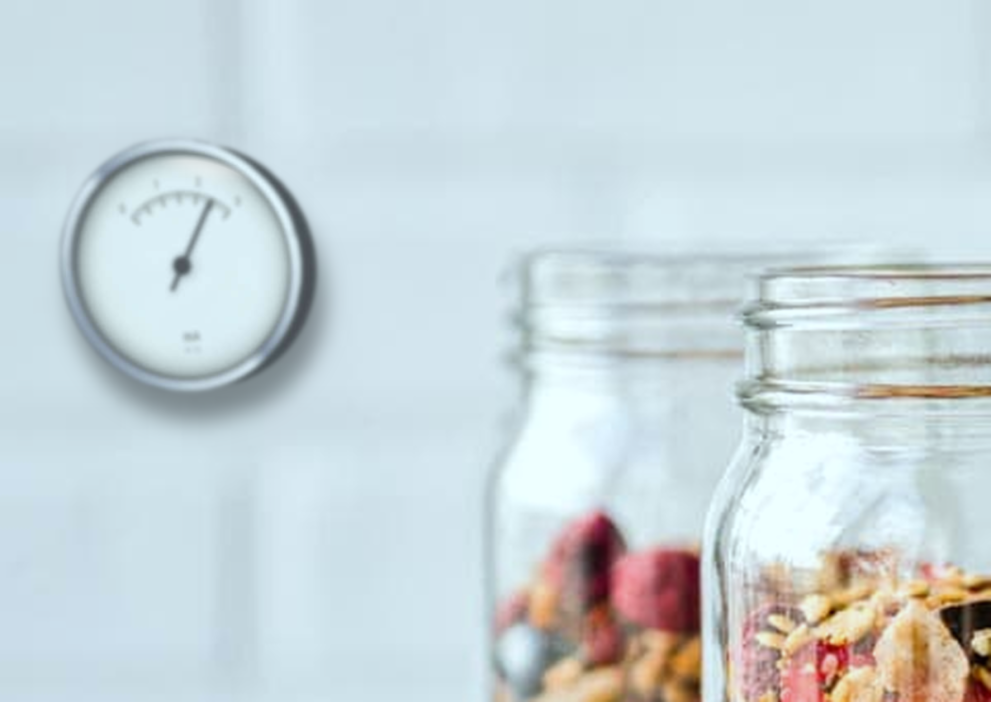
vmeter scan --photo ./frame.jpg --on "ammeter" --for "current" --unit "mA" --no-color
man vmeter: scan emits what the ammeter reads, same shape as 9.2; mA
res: 2.5; mA
